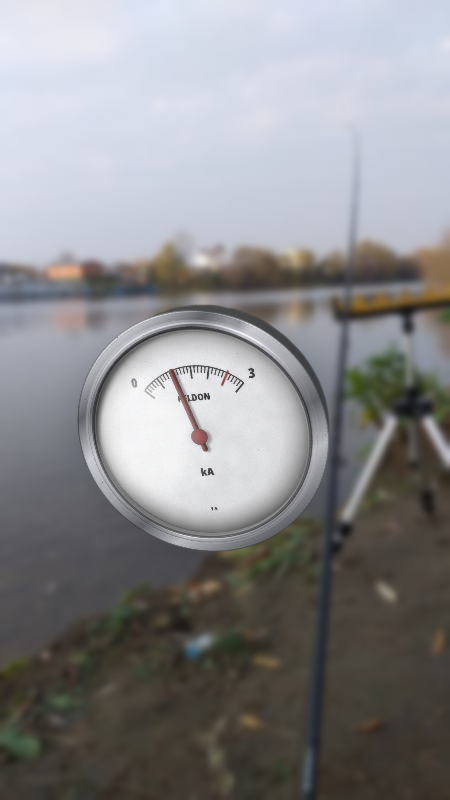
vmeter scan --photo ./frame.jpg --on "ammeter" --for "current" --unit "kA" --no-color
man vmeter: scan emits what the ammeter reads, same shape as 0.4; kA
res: 1; kA
